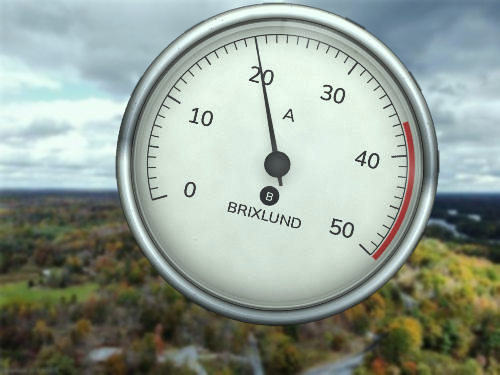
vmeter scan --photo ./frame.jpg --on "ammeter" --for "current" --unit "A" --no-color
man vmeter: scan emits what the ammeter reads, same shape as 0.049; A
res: 20; A
